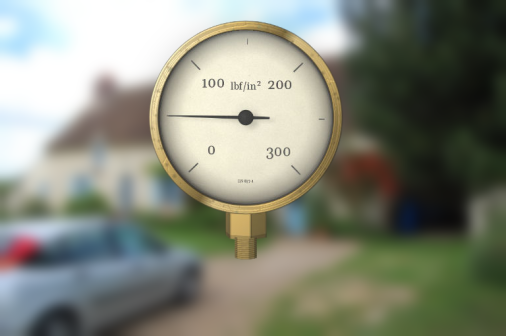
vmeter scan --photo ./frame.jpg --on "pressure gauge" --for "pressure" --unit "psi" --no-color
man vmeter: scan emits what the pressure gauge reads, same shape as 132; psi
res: 50; psi
